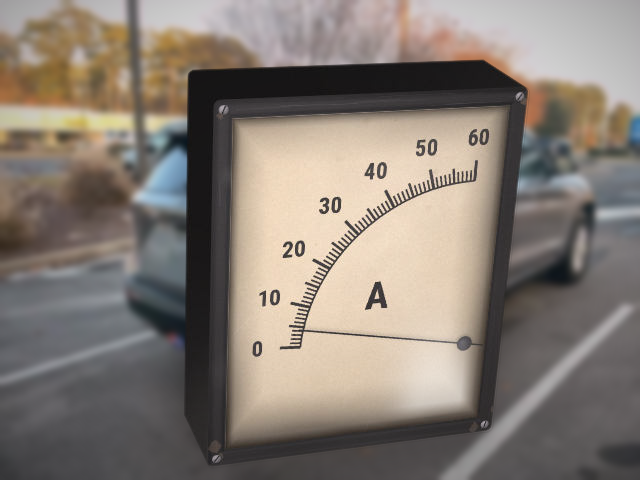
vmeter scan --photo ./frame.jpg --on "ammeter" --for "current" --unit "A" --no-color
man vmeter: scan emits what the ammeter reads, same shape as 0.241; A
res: 5; A
